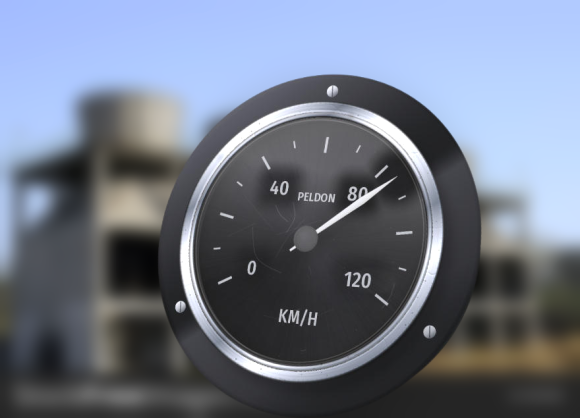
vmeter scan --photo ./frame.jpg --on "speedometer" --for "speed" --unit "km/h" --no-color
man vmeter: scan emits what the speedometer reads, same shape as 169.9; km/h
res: 85; km/h
